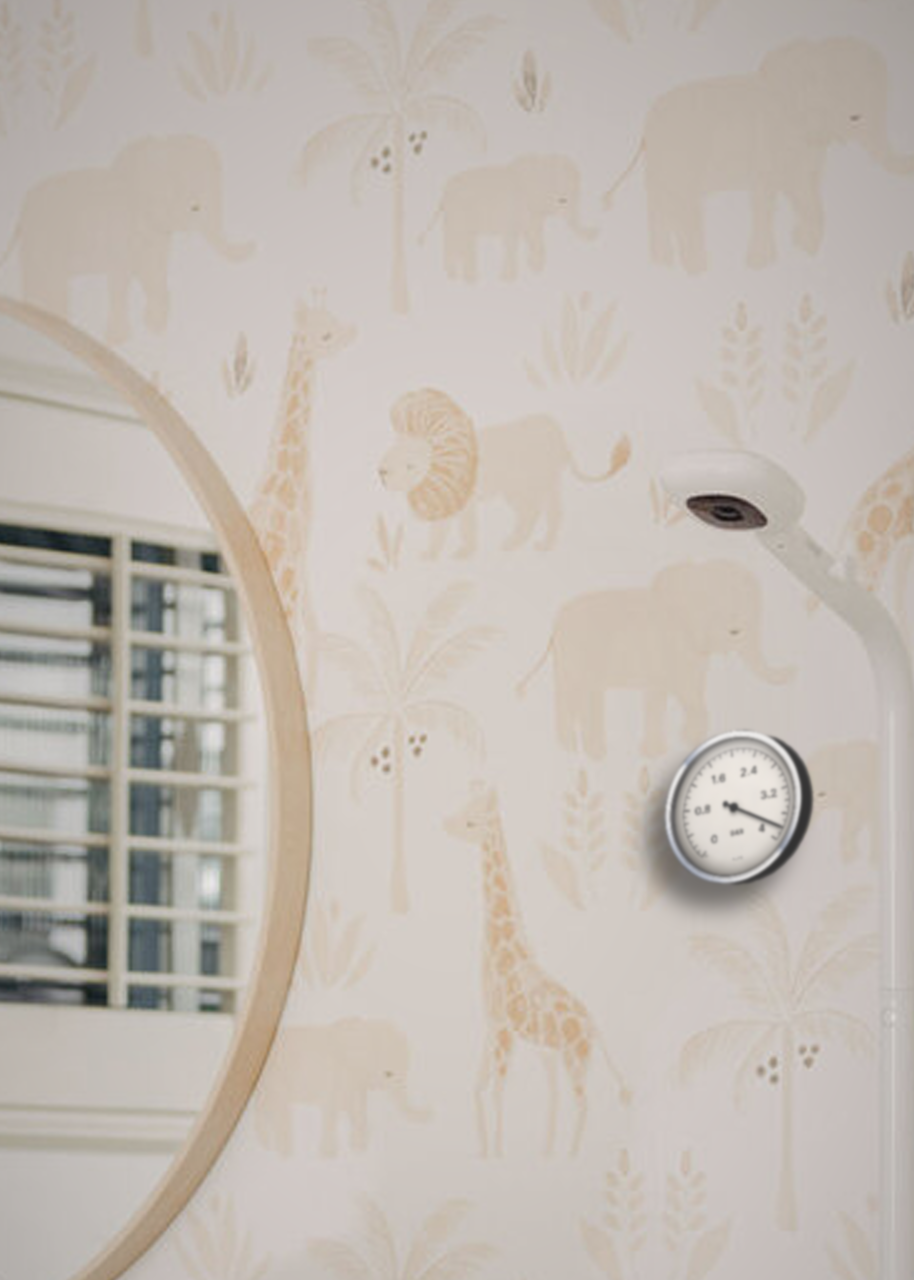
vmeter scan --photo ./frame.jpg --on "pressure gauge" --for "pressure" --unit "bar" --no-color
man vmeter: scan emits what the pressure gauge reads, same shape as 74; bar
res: 3.8; bar
